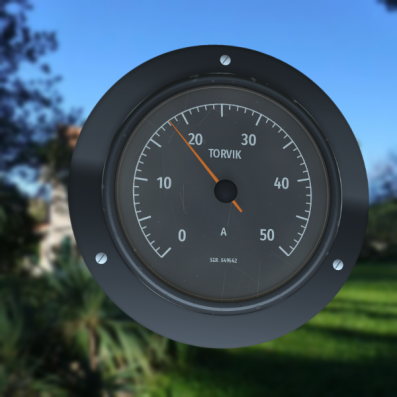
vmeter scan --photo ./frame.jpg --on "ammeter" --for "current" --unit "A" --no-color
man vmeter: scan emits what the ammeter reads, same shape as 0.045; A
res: 18; A
